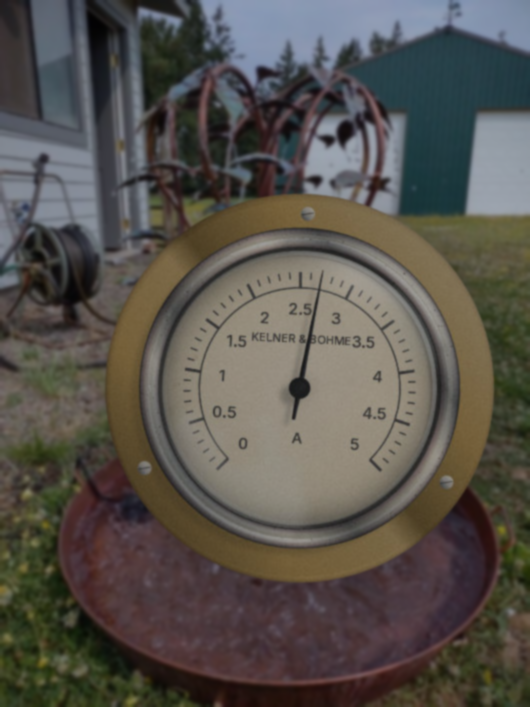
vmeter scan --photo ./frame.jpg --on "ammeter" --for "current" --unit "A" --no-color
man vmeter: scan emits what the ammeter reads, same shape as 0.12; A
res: 2.7; A
